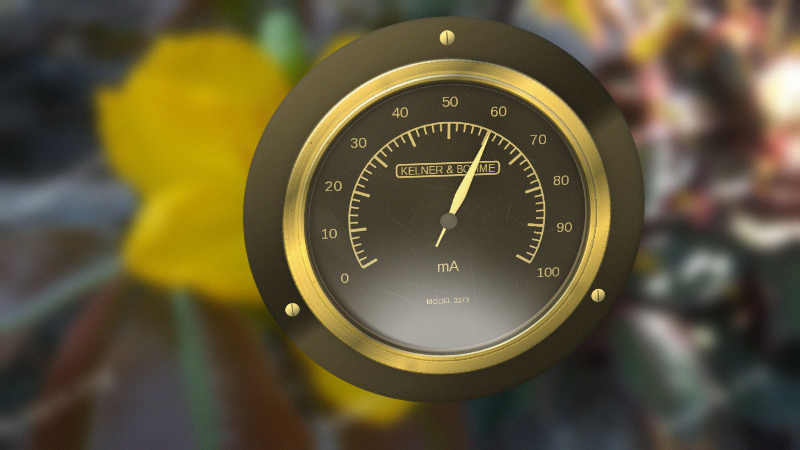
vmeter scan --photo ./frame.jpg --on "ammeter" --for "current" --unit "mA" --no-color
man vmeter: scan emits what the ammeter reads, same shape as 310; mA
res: 60; mA
